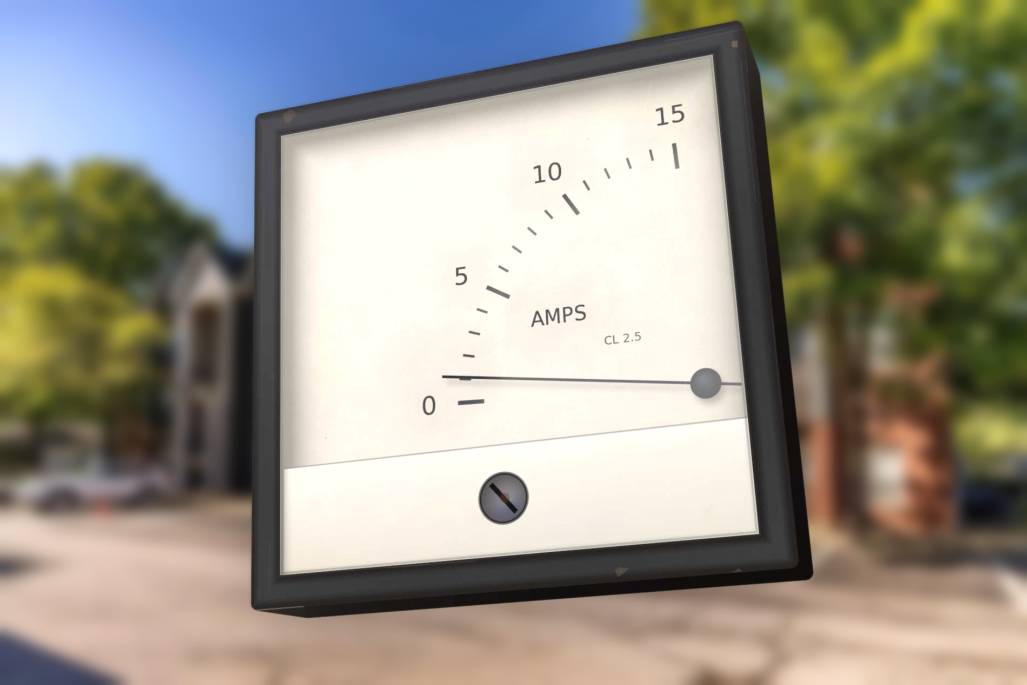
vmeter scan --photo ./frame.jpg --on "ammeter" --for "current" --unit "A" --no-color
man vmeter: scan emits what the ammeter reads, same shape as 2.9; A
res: 1; A
